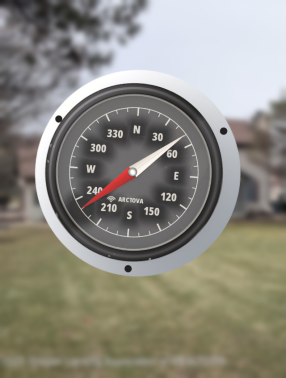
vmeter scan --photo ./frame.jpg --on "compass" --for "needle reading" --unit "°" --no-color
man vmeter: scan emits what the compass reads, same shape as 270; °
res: 230; °
